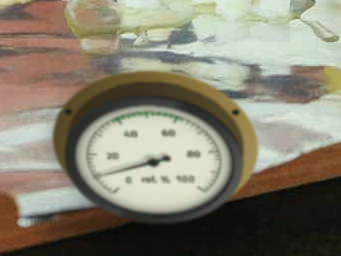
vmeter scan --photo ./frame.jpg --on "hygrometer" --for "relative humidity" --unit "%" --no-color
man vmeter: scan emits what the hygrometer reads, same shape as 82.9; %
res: 10; %
